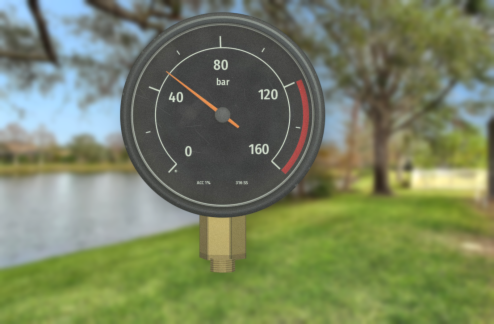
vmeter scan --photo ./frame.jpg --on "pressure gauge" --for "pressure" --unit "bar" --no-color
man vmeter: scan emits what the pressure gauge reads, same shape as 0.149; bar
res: 50; bar
